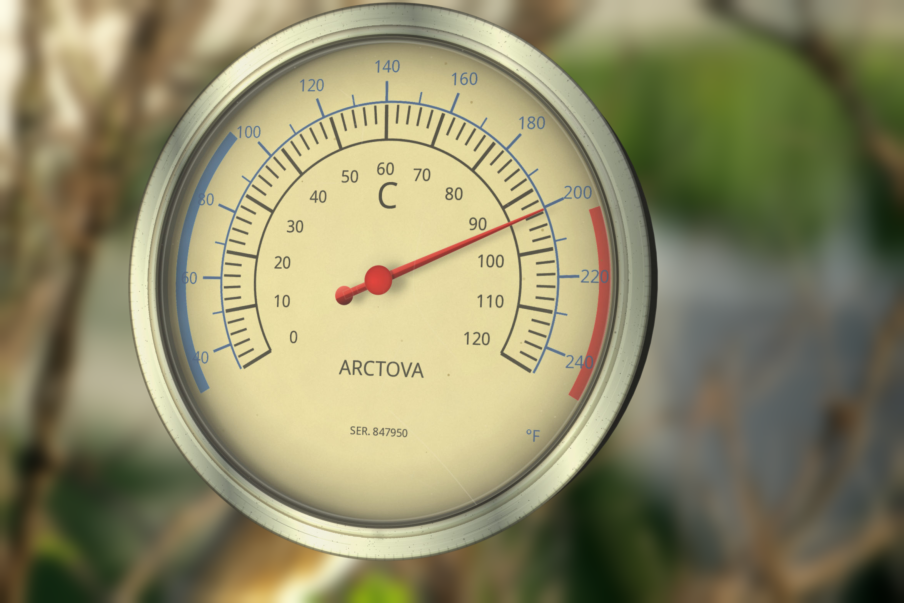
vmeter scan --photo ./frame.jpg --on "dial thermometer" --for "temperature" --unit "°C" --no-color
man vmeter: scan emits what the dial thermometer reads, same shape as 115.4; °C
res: 94; °C
